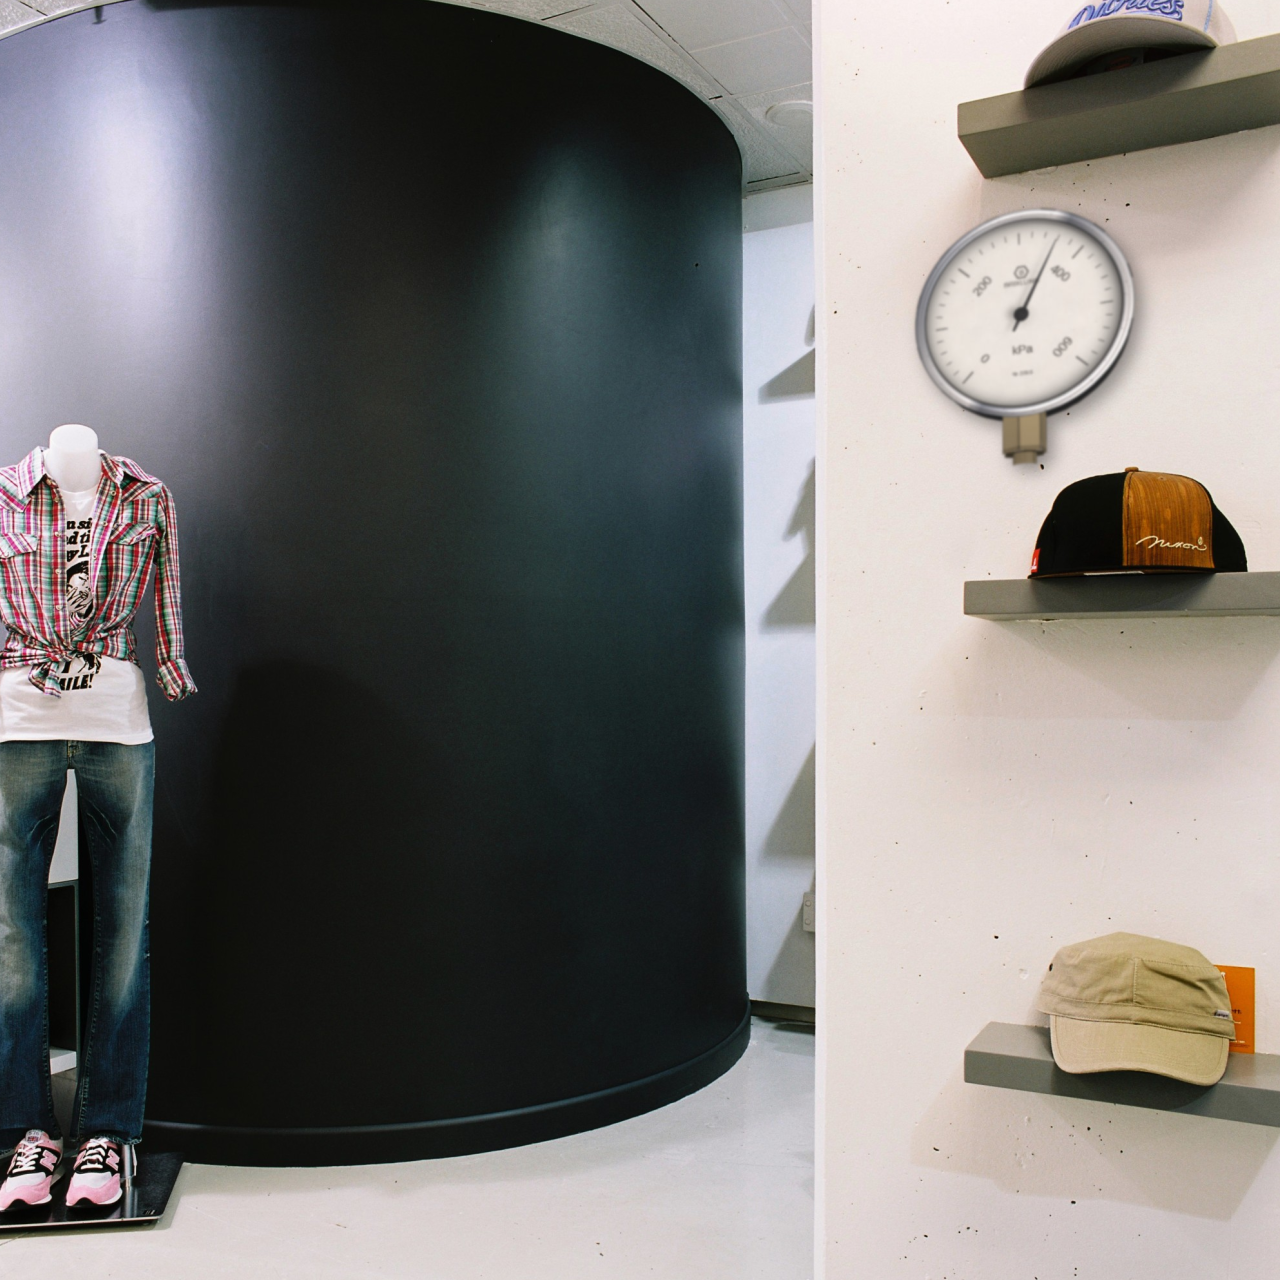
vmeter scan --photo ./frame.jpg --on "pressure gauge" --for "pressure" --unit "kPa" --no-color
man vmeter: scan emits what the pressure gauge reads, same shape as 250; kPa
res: 360; kPa
